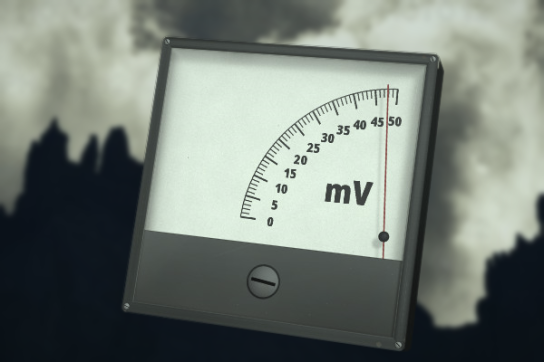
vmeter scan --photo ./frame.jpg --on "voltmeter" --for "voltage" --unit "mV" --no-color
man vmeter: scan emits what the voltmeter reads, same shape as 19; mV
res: 48; mV
